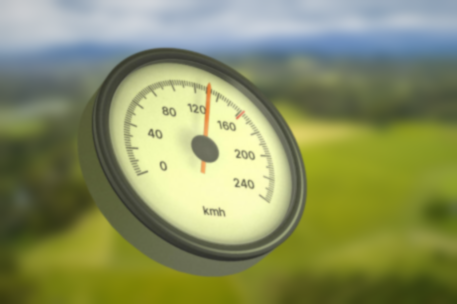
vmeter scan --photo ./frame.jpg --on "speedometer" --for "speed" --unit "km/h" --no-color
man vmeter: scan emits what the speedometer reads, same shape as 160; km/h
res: 130; km/h
